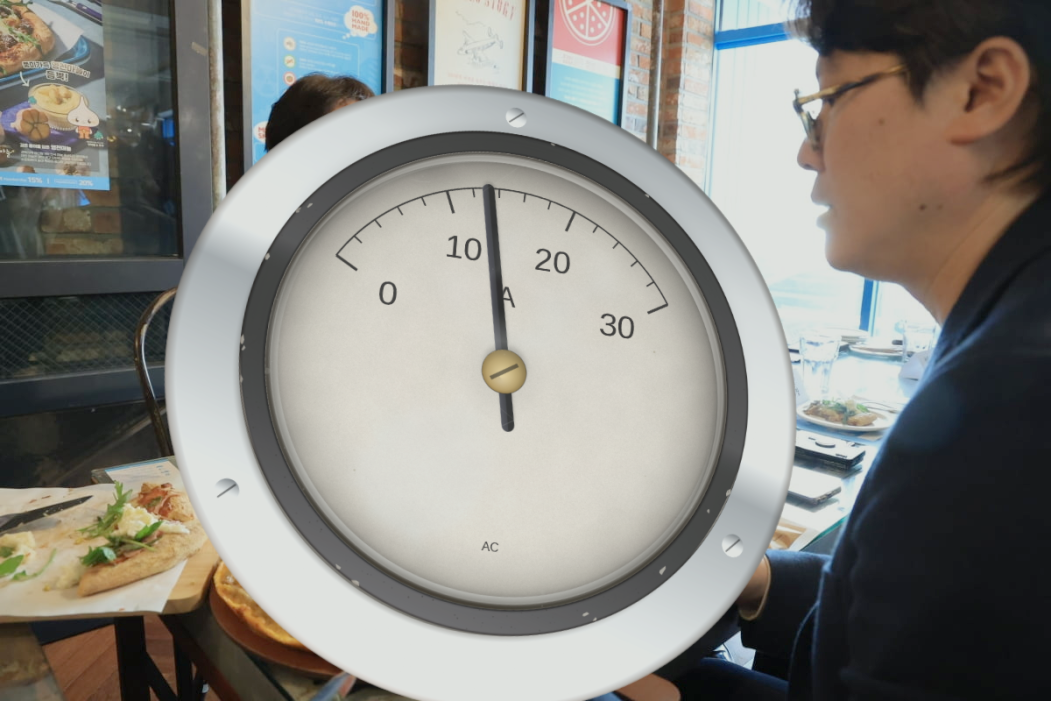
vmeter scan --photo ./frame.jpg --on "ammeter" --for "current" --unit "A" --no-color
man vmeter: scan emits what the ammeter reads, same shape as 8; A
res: 13; A
